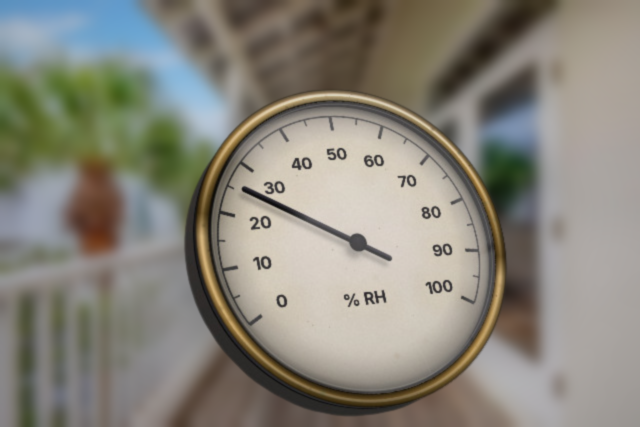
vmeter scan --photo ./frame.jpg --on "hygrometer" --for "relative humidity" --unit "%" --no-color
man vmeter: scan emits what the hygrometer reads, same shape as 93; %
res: 25; %
